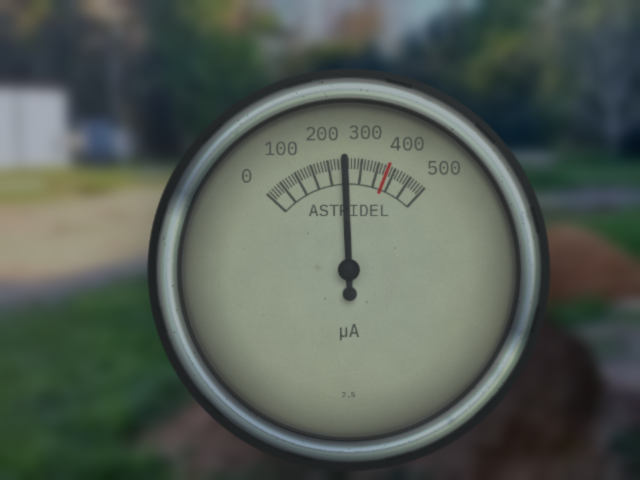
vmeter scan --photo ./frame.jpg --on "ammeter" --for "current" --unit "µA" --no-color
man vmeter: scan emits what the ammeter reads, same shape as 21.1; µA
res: 250; µA
